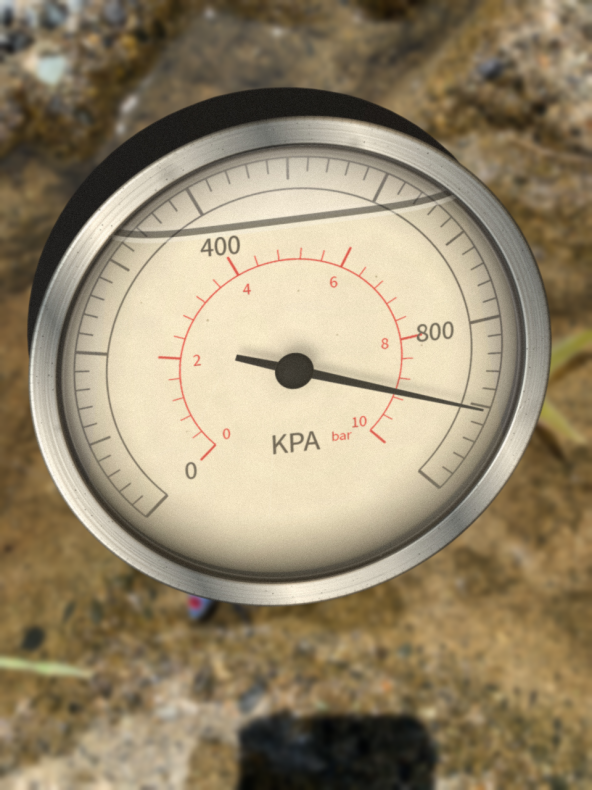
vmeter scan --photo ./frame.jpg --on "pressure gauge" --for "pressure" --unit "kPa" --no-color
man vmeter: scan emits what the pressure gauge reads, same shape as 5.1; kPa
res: 900; kPa
